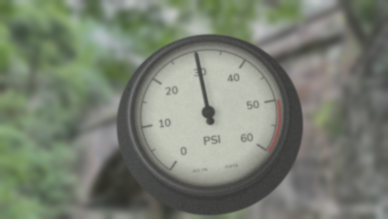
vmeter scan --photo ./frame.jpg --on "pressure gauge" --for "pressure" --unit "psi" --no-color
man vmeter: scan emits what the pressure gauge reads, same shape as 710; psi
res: 30; psi
